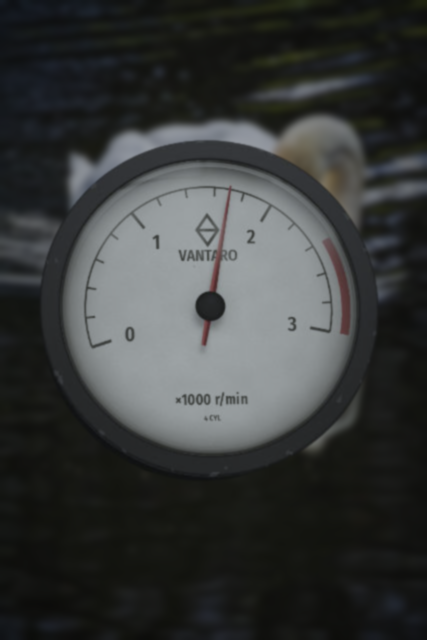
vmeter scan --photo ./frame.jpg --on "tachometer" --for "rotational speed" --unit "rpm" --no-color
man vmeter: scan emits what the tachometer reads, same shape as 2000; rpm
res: 1700; rpm
